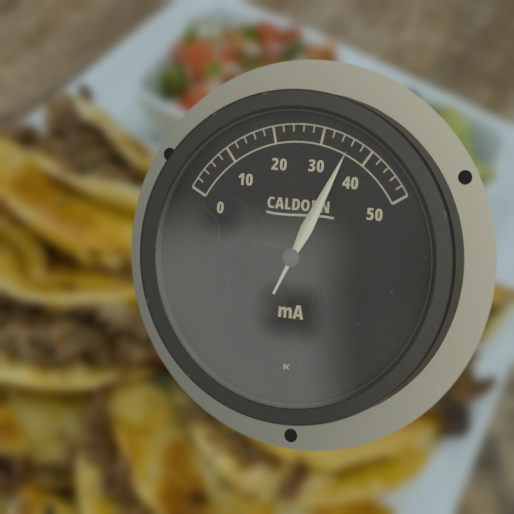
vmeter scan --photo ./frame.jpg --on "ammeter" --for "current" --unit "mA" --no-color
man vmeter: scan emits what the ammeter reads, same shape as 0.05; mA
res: 36; mA
